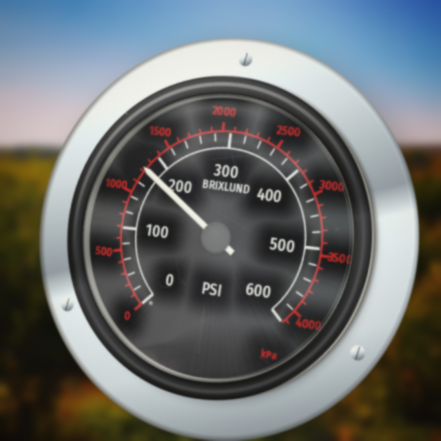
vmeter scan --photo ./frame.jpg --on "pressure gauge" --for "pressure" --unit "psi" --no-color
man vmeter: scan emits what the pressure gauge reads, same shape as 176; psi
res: 180; psi
